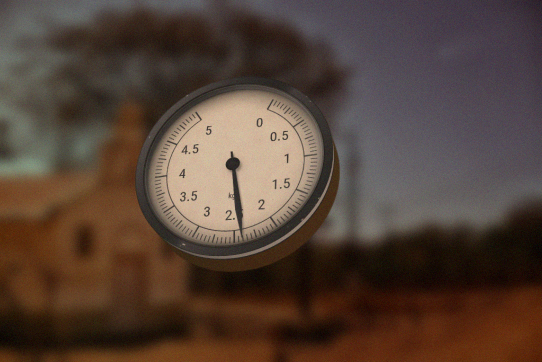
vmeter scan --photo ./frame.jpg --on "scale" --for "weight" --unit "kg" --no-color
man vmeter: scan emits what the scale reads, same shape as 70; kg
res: 2.4; kg
